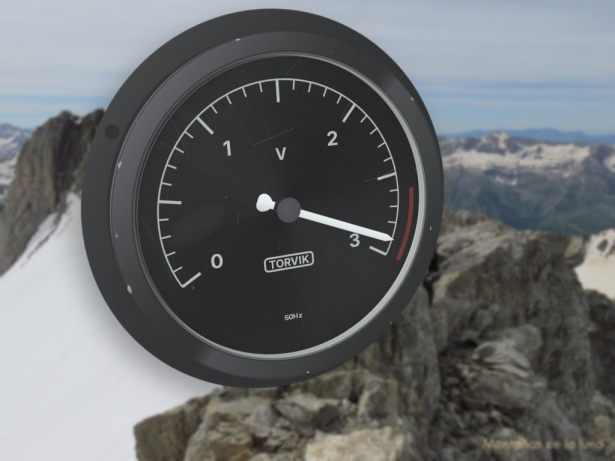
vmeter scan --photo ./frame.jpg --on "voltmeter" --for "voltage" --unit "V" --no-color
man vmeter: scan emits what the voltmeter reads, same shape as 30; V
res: 2.9; V
